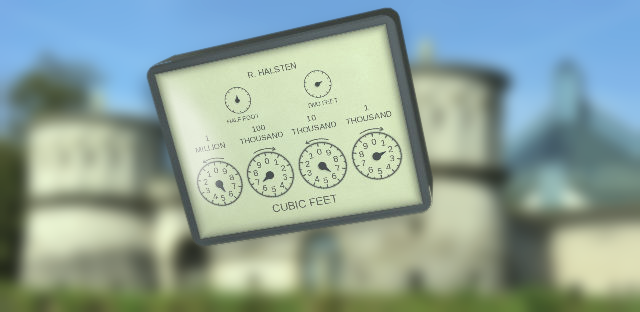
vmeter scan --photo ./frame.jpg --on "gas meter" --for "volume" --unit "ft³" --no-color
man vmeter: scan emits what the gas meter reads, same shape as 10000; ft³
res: 566200; ft³
